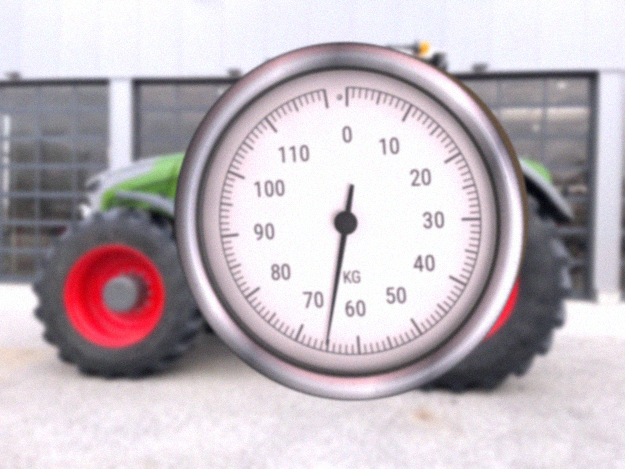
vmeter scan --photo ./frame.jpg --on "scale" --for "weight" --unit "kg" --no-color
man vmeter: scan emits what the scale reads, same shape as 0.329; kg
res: 65; kg
